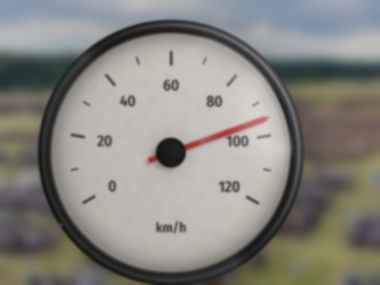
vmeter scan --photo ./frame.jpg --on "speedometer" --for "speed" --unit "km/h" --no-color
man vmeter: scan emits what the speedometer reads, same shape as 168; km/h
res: 95; km/h
